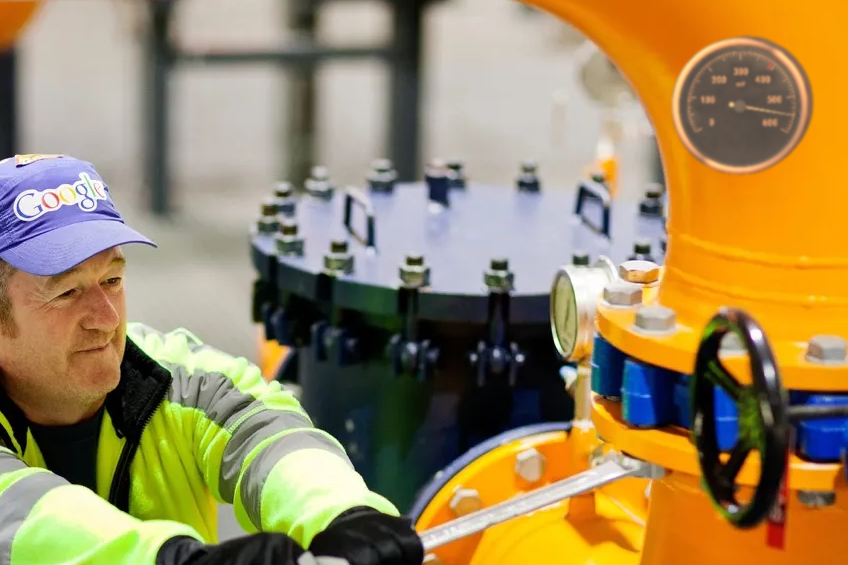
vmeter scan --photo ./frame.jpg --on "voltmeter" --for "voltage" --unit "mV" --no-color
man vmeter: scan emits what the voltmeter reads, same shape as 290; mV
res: 550; mV
